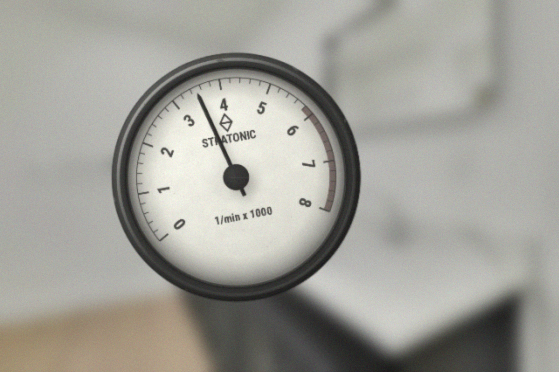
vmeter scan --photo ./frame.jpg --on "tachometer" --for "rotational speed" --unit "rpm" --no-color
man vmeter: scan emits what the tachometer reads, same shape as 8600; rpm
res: 3500; rpm
